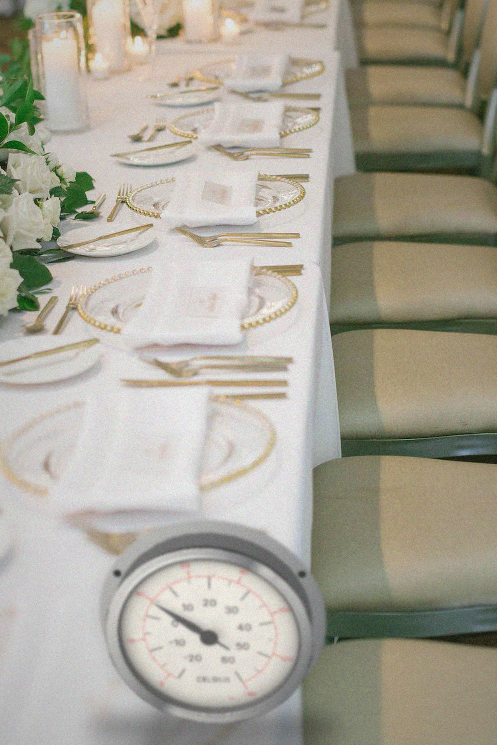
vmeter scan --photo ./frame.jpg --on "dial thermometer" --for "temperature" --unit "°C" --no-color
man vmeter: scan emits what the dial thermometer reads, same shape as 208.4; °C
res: 5; °C
